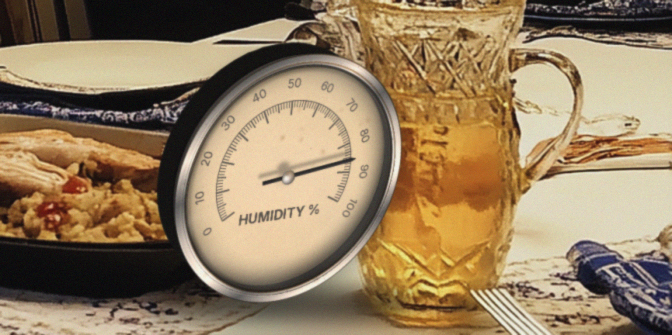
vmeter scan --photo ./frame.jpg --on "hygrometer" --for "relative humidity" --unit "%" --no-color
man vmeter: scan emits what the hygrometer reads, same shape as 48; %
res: 85; %
